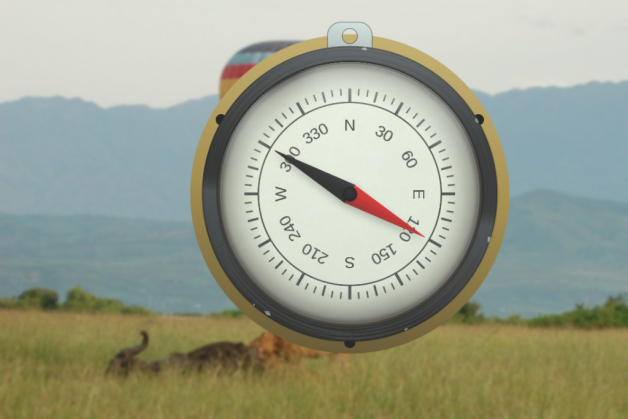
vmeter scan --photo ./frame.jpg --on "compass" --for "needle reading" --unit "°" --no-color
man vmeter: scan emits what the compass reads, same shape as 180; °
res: 120; °
